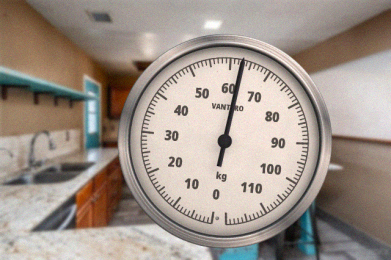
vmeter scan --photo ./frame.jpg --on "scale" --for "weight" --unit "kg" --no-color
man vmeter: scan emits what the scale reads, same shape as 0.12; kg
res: 63; kg
